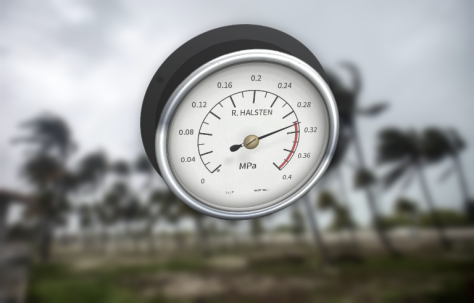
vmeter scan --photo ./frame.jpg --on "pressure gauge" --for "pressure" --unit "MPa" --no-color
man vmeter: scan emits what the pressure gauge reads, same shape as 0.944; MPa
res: 0.3; MPa
